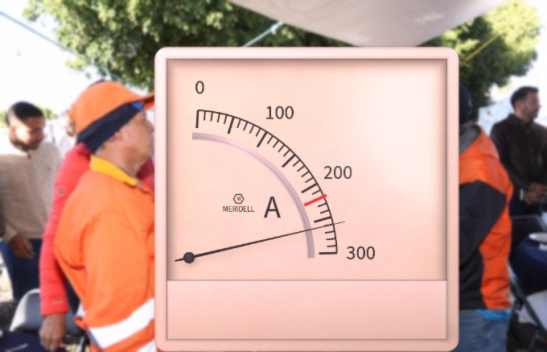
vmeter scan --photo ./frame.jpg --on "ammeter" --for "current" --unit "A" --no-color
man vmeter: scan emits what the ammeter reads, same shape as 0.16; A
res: 260; A
